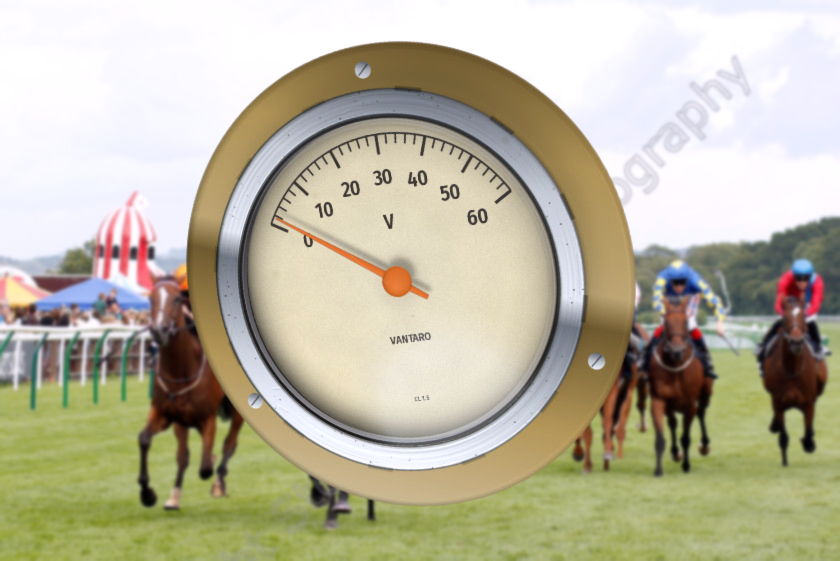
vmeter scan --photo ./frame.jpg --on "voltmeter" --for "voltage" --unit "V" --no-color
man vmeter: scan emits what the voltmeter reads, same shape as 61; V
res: 2; V
